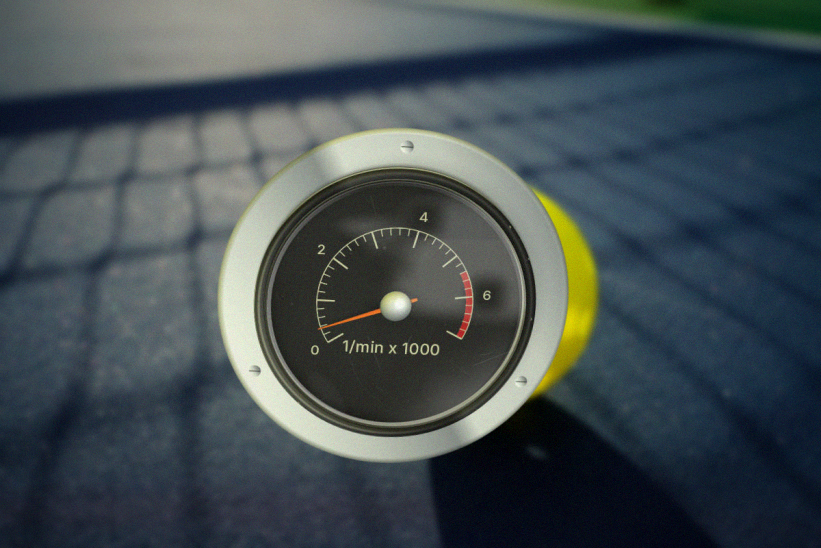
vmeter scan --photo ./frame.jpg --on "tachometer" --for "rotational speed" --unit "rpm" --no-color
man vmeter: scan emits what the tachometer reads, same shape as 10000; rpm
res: 400; rpm
